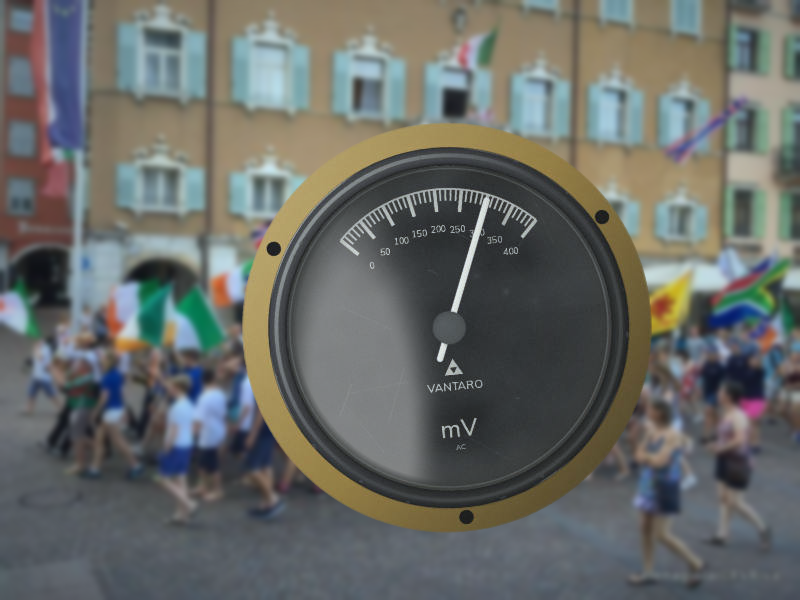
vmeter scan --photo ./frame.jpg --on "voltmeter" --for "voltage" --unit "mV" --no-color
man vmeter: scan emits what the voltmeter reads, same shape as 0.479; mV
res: 300; mV
